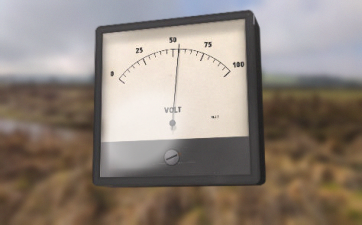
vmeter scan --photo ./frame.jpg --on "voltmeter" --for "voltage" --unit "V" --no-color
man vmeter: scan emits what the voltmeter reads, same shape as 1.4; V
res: 55; V
